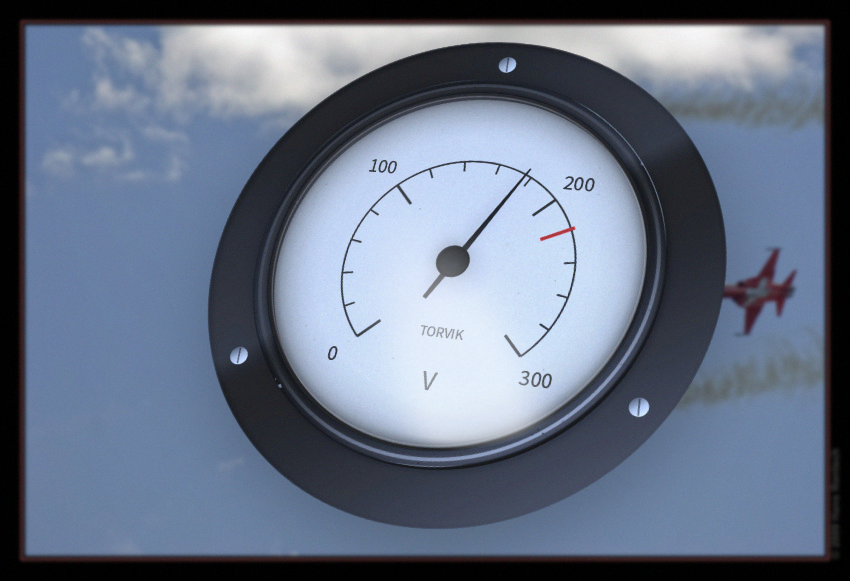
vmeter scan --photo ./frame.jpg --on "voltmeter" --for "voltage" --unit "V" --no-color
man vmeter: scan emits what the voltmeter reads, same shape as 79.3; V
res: 180; V
